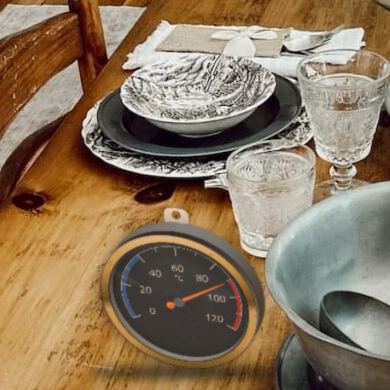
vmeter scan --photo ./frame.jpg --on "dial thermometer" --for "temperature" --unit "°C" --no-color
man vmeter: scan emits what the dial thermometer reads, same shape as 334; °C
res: 90; °C
